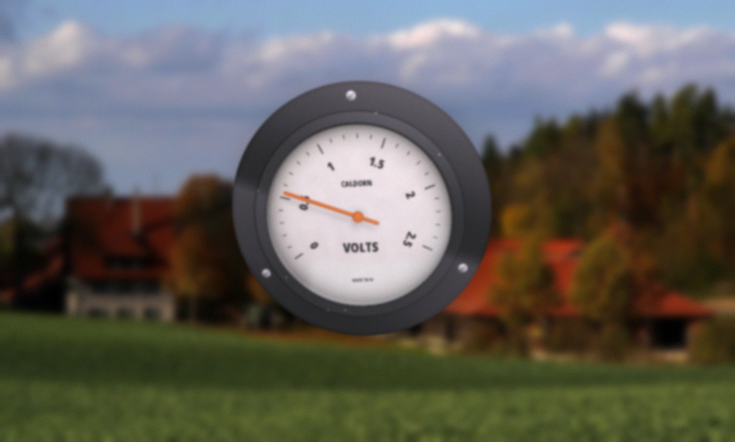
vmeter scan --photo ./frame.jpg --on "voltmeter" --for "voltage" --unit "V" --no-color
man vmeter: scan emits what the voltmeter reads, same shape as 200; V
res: 0.55; V
